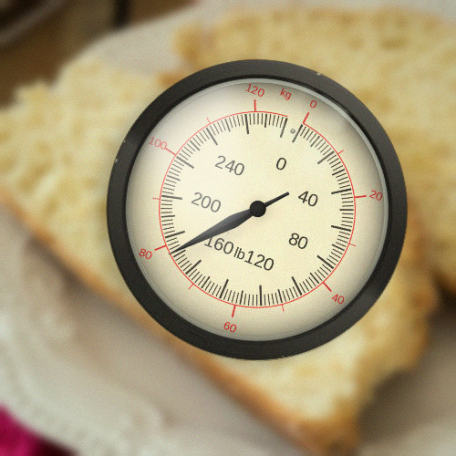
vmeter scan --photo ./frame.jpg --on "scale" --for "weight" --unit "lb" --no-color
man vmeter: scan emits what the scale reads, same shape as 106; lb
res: 172; lb
